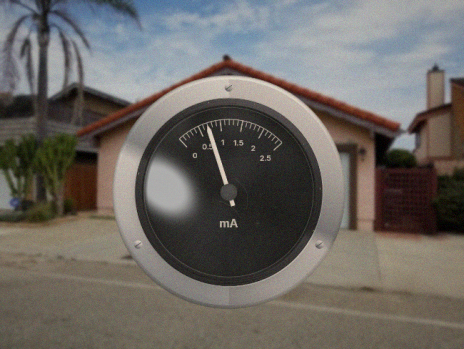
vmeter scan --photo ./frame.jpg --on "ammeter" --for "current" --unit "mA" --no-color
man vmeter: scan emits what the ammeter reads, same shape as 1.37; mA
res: 0.7; mA
